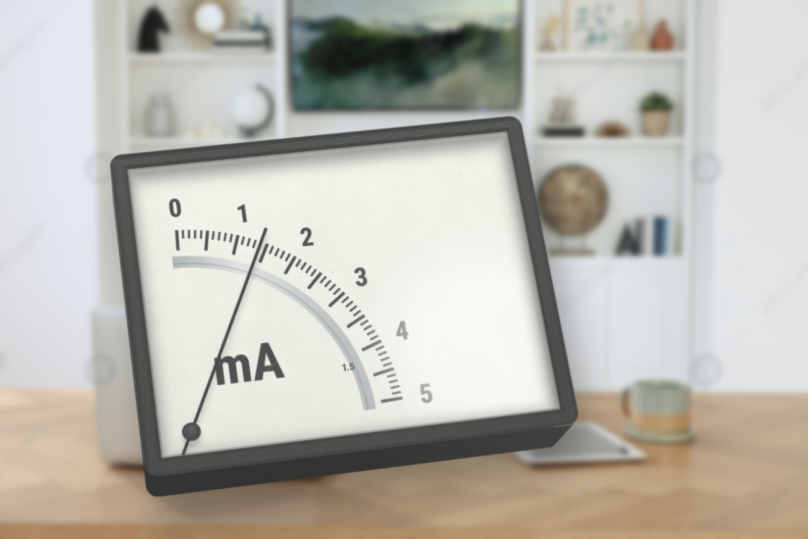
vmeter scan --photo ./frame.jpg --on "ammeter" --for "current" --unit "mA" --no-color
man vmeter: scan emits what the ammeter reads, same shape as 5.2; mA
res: 1.4; mA
